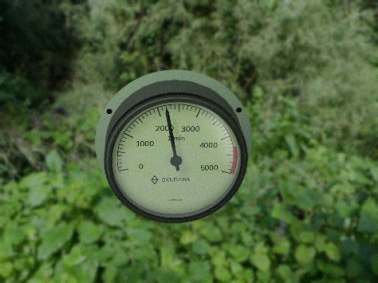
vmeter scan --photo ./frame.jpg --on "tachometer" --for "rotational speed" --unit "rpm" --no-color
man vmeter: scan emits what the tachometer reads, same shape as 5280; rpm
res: 2200; rpm
